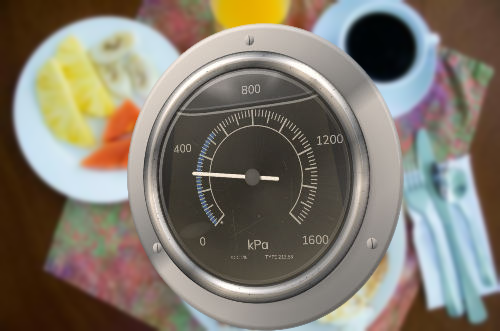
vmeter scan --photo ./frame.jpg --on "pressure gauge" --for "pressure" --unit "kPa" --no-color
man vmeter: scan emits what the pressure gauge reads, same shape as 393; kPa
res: 300; kPa
